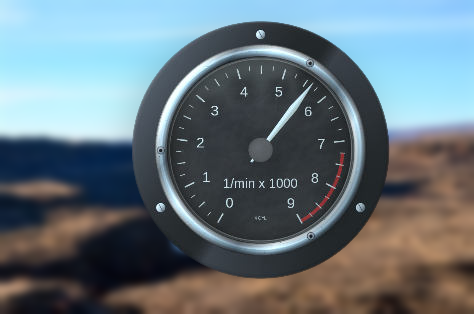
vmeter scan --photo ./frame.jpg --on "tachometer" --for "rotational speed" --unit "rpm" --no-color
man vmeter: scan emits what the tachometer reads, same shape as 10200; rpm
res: 5625; rpm
